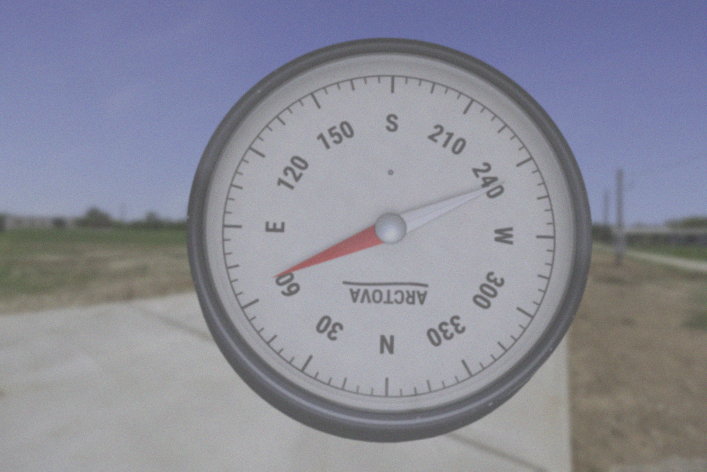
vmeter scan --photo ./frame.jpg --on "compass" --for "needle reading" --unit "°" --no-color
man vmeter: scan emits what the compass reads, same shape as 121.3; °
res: 65; °
